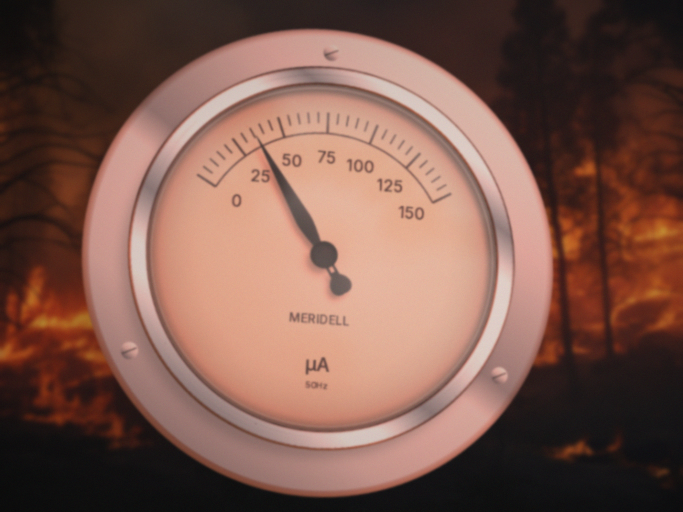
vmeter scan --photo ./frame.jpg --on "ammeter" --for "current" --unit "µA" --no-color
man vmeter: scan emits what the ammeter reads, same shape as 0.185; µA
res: 35; µA
